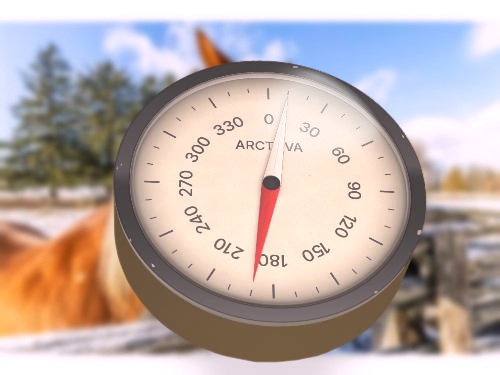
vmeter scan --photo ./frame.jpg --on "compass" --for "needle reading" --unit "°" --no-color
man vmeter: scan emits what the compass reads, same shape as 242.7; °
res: 190; °
